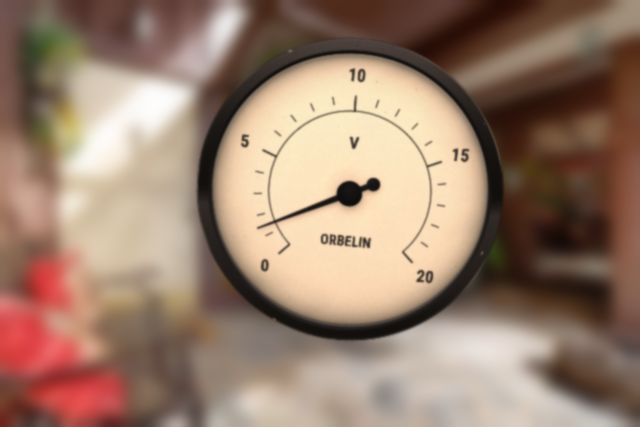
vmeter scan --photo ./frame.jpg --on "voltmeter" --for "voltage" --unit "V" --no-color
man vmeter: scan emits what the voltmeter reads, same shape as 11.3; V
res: 1.5; V
